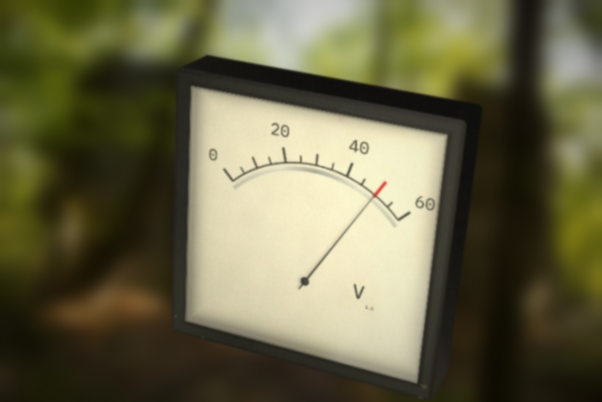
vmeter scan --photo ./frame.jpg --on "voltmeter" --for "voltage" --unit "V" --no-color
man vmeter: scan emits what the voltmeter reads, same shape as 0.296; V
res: 50; V
